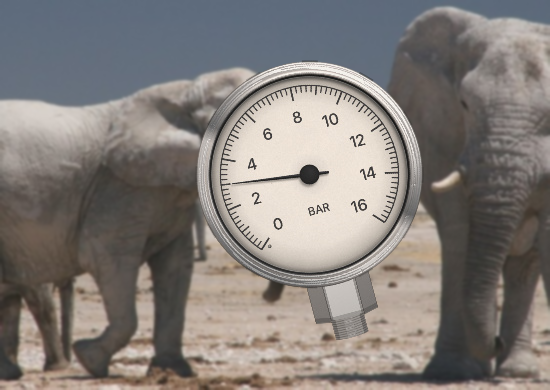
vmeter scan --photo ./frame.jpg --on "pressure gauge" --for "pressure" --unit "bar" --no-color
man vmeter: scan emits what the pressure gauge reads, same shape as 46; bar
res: 3; bar
